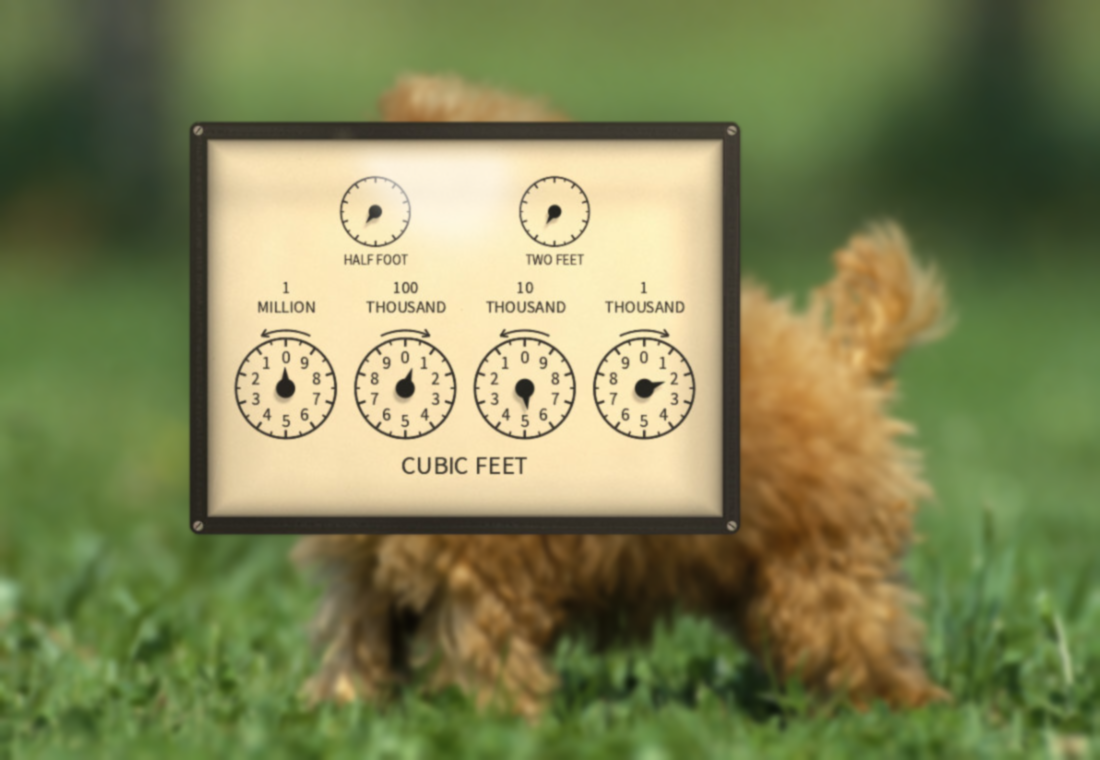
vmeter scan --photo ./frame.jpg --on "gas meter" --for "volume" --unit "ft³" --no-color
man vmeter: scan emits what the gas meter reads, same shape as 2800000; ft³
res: 5200; ft³
